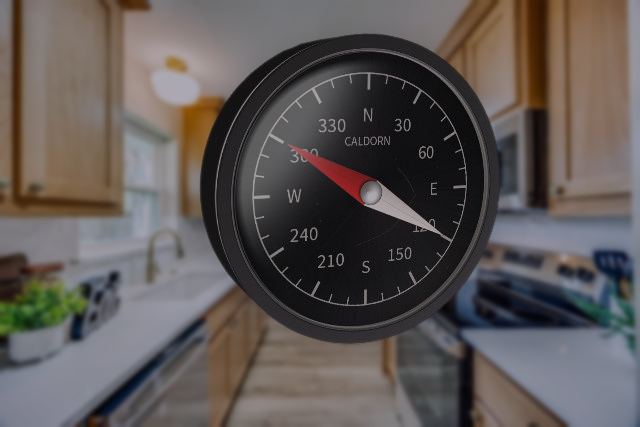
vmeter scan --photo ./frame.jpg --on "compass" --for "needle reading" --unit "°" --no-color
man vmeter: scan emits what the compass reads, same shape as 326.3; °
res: 300; °
